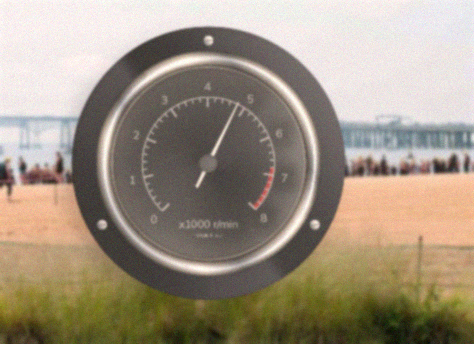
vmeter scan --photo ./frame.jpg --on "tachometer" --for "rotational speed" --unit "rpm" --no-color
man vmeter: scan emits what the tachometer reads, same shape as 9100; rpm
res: 4800; rpm
